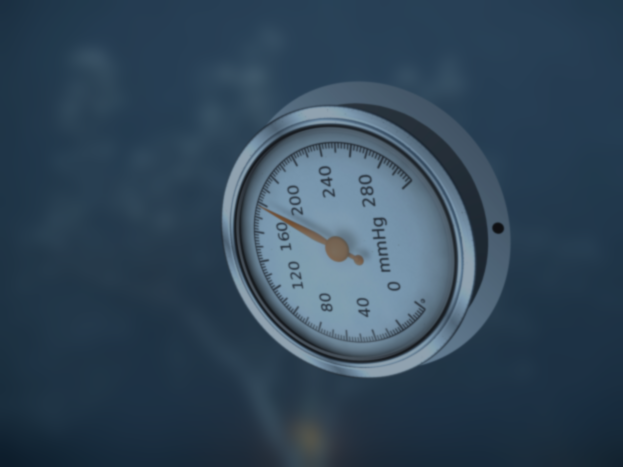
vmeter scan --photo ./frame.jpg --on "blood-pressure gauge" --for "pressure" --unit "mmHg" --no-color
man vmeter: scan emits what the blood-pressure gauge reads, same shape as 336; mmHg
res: 180; mmHg
